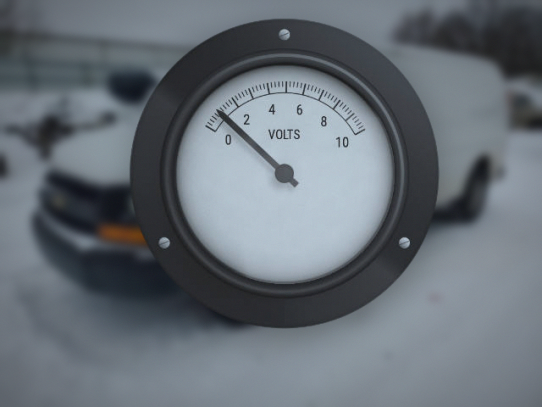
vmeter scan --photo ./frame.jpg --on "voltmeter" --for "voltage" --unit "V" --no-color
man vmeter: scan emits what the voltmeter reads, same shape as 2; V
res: 1; V
